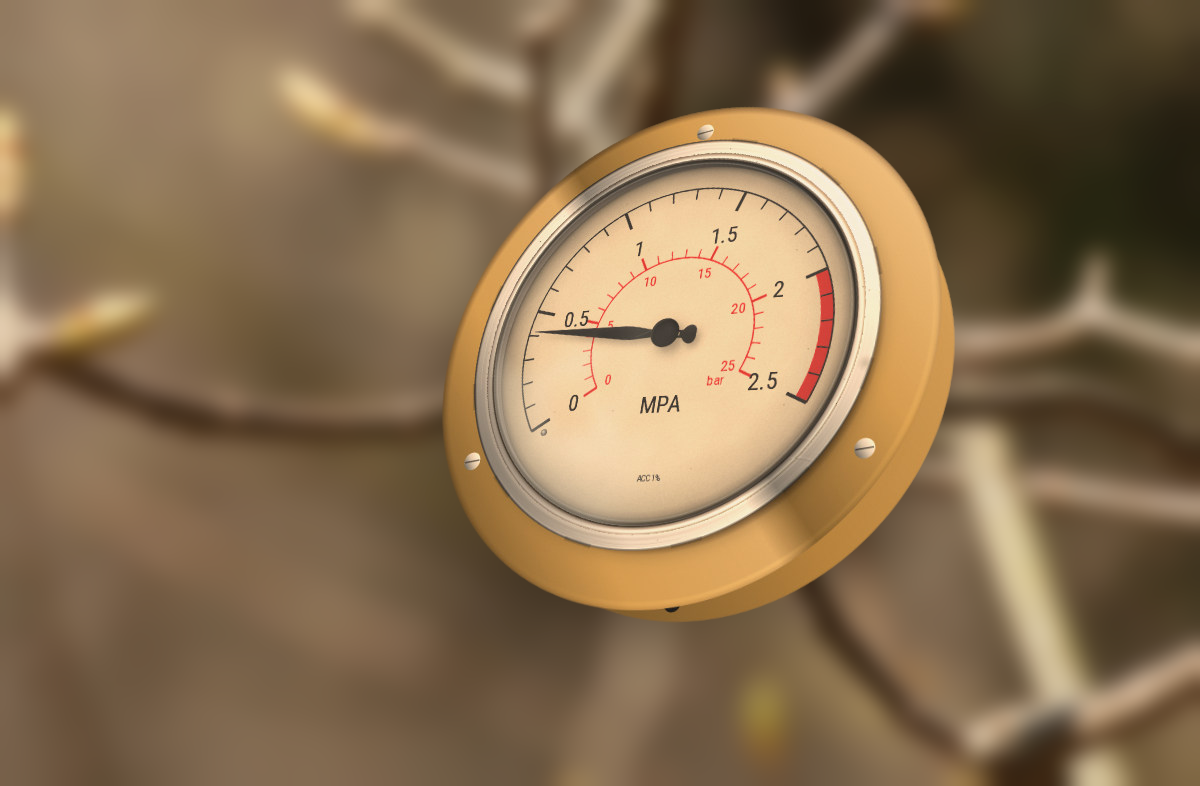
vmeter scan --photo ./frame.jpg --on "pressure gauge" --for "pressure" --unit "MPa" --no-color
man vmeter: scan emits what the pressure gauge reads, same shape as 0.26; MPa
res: 0.4; MPa
